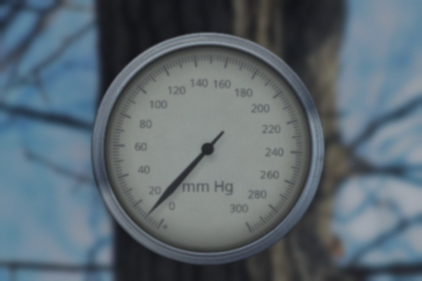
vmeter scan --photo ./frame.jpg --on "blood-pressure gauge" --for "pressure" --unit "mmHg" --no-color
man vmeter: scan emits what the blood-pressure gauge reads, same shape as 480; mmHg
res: 10; mmHg
